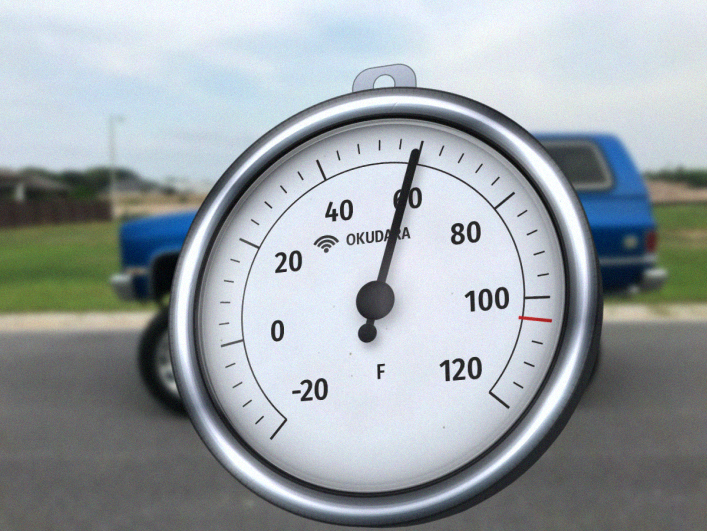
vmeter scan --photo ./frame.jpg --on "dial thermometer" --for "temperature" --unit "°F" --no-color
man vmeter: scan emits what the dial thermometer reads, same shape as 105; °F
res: 60; °F
